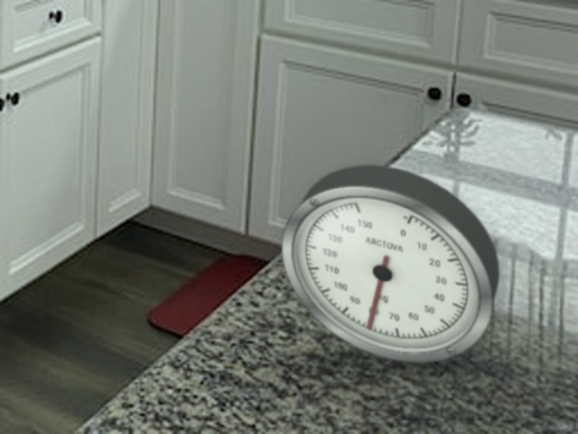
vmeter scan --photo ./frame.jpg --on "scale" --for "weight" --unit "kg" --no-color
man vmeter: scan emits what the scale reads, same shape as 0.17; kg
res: 80; kg
